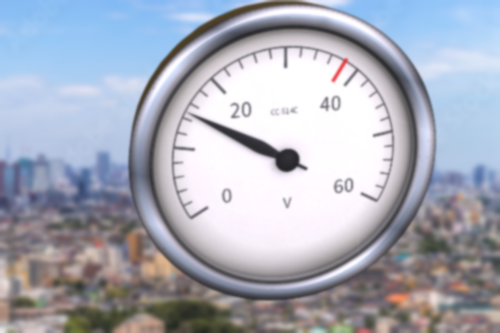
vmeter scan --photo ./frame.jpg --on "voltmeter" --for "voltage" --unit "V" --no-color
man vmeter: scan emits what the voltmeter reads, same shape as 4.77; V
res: 15; V
